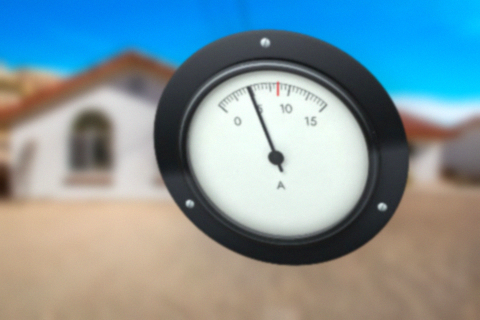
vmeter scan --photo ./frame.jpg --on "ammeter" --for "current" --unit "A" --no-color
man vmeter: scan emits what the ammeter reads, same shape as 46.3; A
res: 5; A
